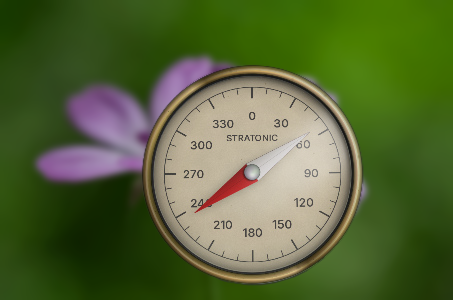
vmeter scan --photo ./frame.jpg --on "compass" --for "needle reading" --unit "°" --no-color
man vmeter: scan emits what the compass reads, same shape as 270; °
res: 235; °
